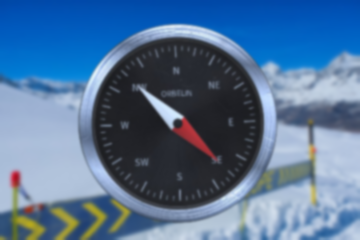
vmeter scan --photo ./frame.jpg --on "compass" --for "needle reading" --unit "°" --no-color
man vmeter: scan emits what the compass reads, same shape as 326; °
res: 135; °
